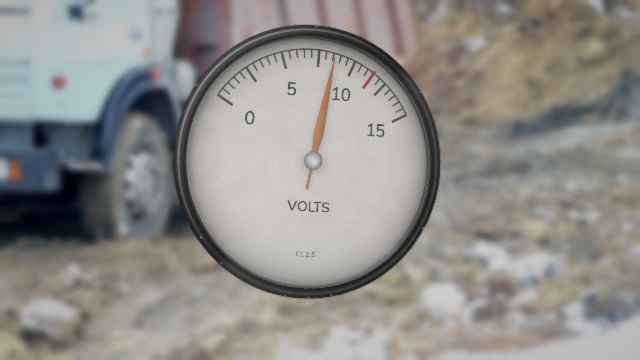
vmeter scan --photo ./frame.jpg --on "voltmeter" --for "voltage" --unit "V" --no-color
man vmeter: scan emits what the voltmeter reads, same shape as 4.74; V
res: 8.5; V
